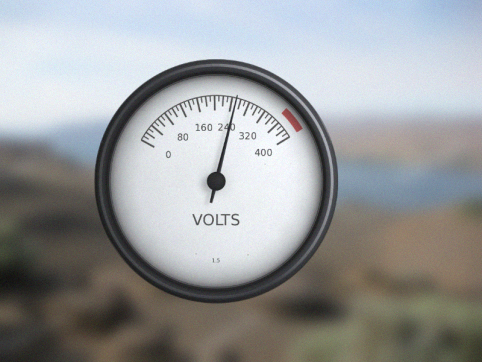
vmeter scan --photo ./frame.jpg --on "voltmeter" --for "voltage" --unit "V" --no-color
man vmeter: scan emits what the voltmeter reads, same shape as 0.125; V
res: 250; V
